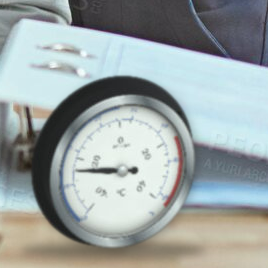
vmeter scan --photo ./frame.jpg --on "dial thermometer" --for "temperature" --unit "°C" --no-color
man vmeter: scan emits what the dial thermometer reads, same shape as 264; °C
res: -24; °C
